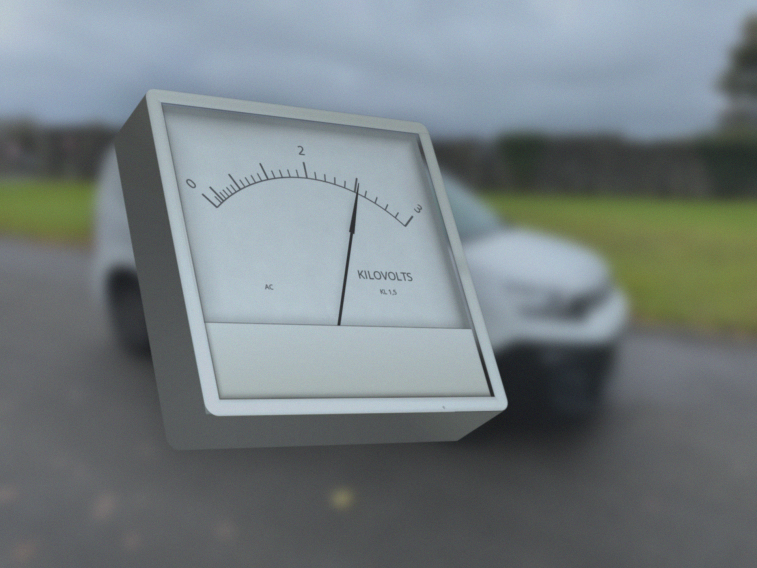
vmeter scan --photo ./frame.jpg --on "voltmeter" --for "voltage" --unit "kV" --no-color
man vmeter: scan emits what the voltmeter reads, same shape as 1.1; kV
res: 2.5; kV
